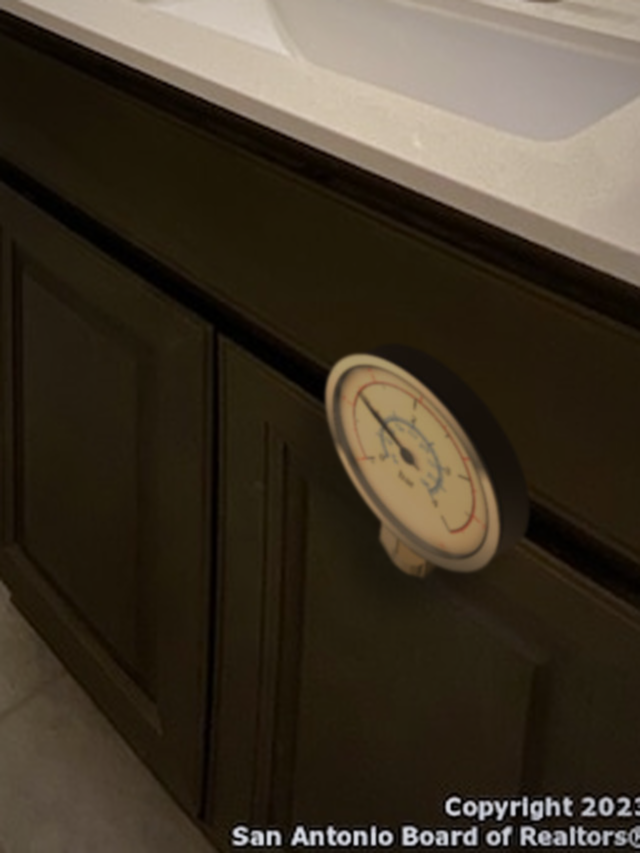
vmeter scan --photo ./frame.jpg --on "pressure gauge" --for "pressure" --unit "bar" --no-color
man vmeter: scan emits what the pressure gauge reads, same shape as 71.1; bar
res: 1; bar
